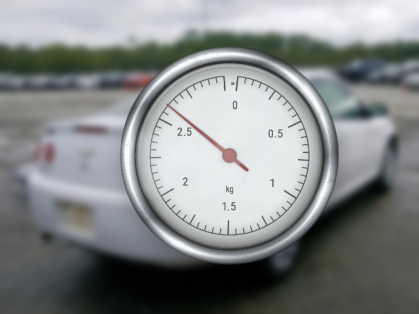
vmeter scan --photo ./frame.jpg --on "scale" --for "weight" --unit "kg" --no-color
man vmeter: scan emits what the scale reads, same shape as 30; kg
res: 2.6; kg
